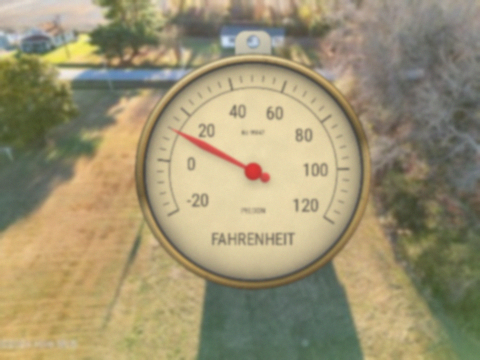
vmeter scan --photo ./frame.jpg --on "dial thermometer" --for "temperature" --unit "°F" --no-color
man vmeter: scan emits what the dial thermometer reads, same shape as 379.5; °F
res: 12; °F
